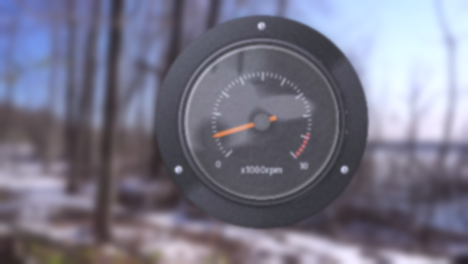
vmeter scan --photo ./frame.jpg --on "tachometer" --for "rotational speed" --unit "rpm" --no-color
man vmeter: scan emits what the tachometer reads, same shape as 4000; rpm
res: 1000; rpm
